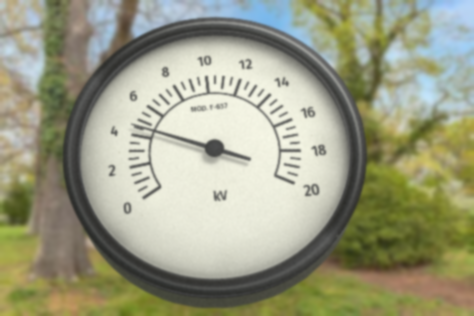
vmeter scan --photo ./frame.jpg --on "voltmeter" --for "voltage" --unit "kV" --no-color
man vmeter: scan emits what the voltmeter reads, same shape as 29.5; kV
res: 4.5; kV
